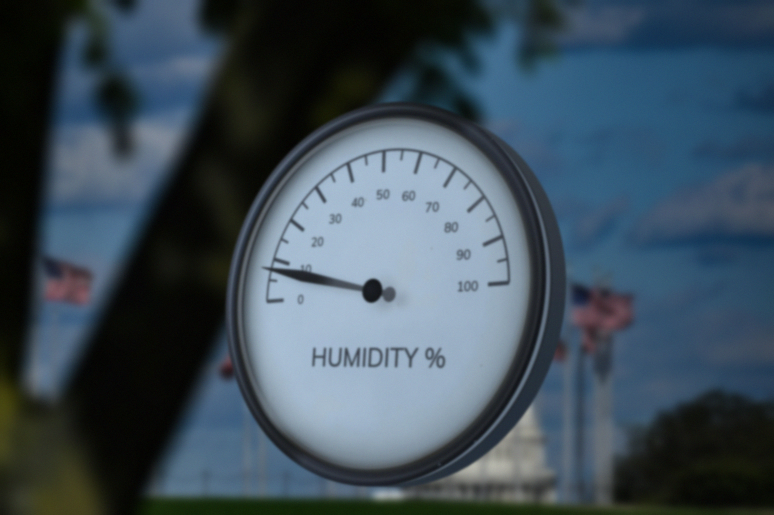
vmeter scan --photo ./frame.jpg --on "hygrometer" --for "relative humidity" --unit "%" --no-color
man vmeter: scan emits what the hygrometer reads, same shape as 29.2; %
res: 7.5; %
